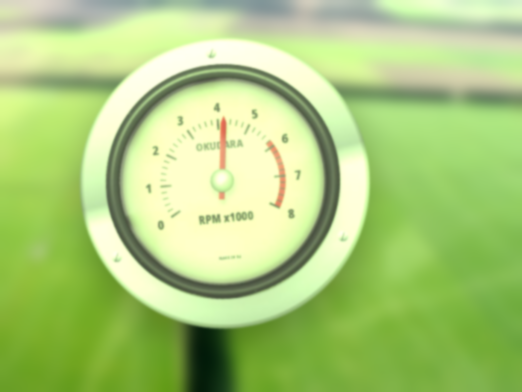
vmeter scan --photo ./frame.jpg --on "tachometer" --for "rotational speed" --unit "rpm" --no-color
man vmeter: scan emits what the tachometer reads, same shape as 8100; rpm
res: 4200; rpm
